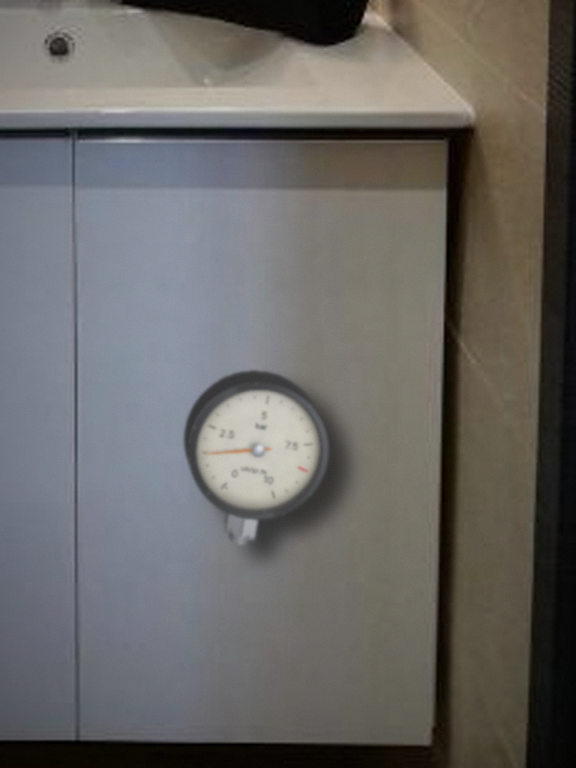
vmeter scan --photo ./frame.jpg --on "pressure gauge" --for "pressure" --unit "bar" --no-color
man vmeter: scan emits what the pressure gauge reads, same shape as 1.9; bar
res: 1.5; bar
